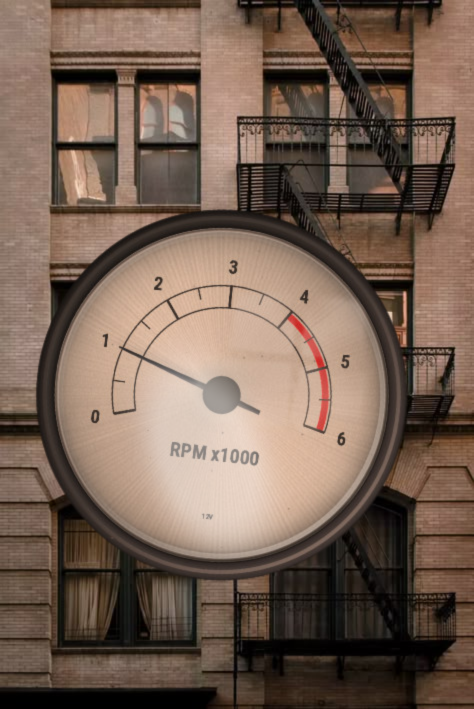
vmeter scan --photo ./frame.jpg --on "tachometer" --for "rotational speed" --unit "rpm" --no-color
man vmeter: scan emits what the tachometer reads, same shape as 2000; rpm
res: 1000; rpm
